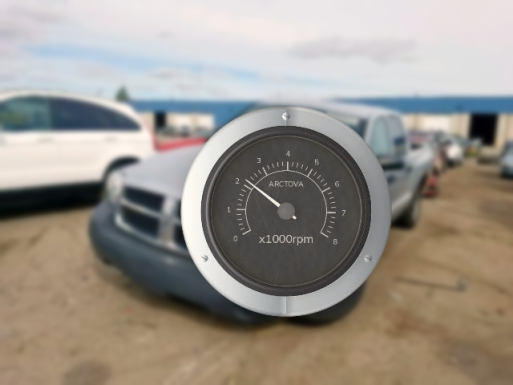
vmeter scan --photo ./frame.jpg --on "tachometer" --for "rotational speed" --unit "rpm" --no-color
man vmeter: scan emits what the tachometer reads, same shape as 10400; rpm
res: 2200; rpm
